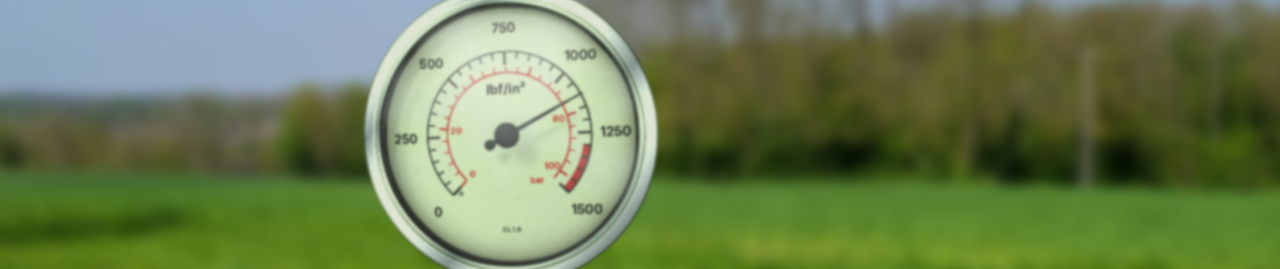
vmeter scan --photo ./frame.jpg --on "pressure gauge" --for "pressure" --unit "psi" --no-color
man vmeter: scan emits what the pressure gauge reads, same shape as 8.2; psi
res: 1100; psi
